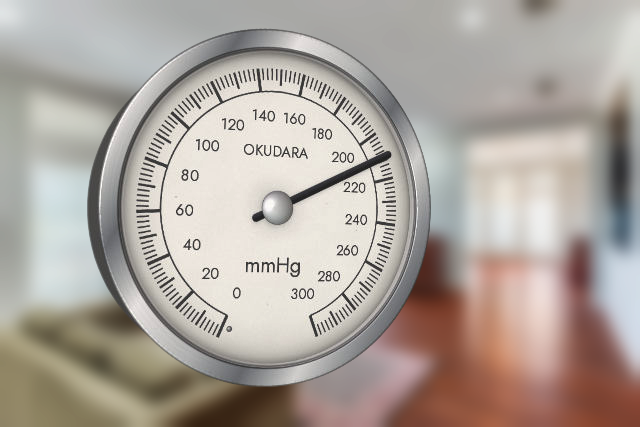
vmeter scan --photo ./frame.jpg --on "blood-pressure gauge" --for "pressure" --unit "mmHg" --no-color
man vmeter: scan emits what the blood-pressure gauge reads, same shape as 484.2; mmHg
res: 210; mmHg
